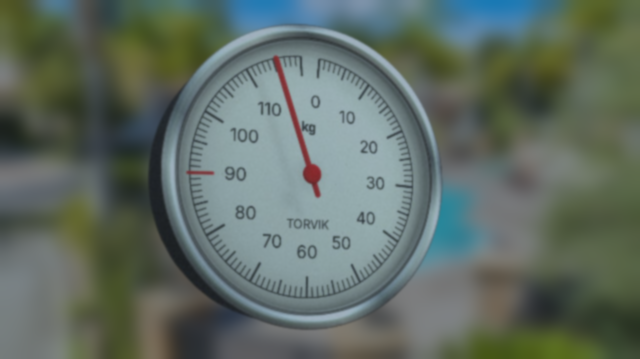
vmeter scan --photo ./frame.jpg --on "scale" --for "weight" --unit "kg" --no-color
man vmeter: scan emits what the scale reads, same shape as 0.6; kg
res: 115; kg
